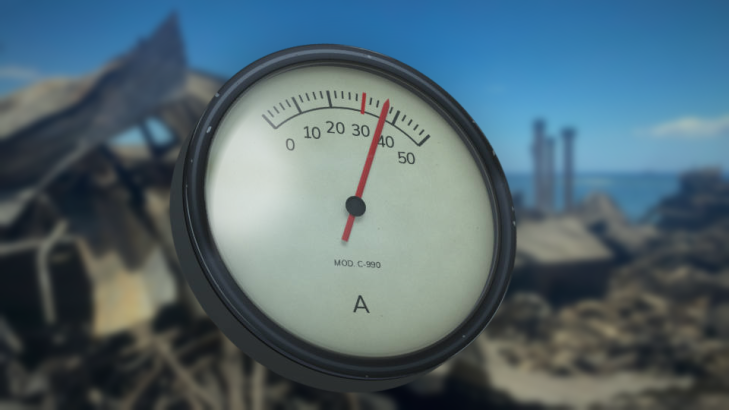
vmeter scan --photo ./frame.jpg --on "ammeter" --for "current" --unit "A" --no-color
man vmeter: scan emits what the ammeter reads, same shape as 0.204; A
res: 36; A
